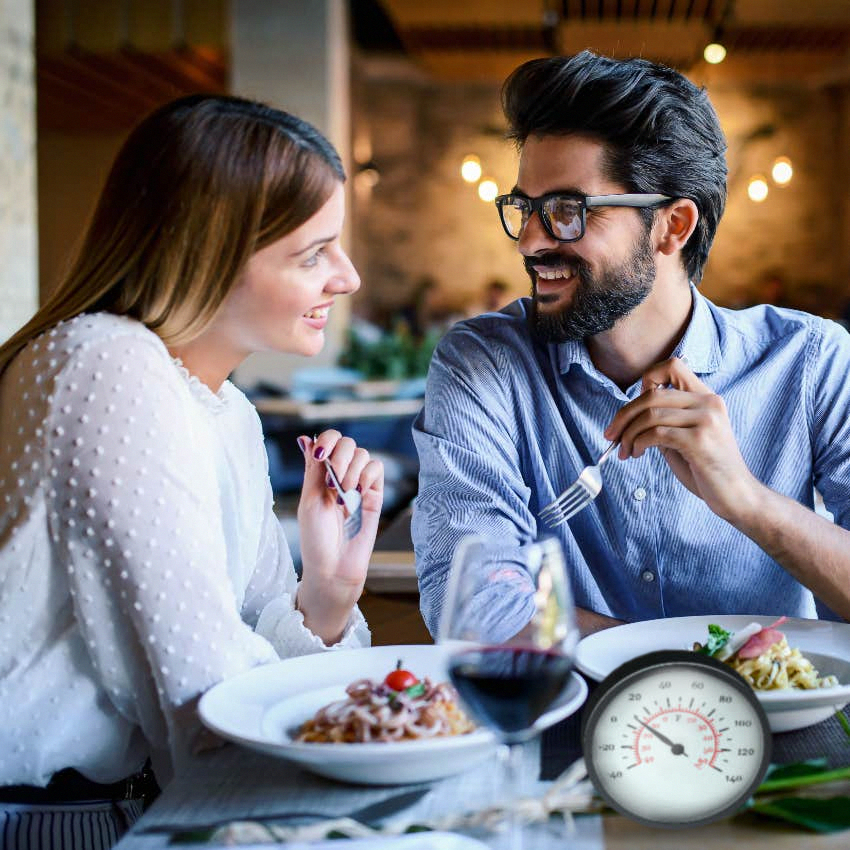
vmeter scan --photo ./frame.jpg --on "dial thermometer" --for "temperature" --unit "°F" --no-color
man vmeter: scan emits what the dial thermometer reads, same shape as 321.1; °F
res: 10; °F
